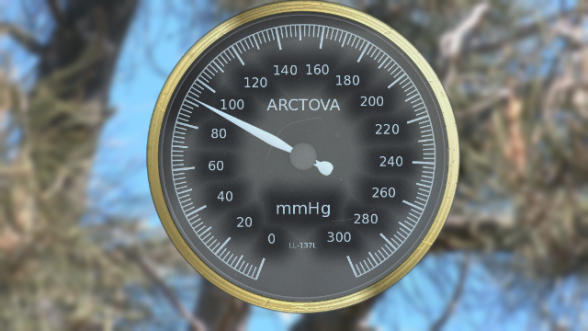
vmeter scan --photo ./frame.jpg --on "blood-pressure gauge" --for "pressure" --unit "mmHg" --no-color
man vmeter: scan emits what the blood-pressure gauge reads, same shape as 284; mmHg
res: 92; mmHg
